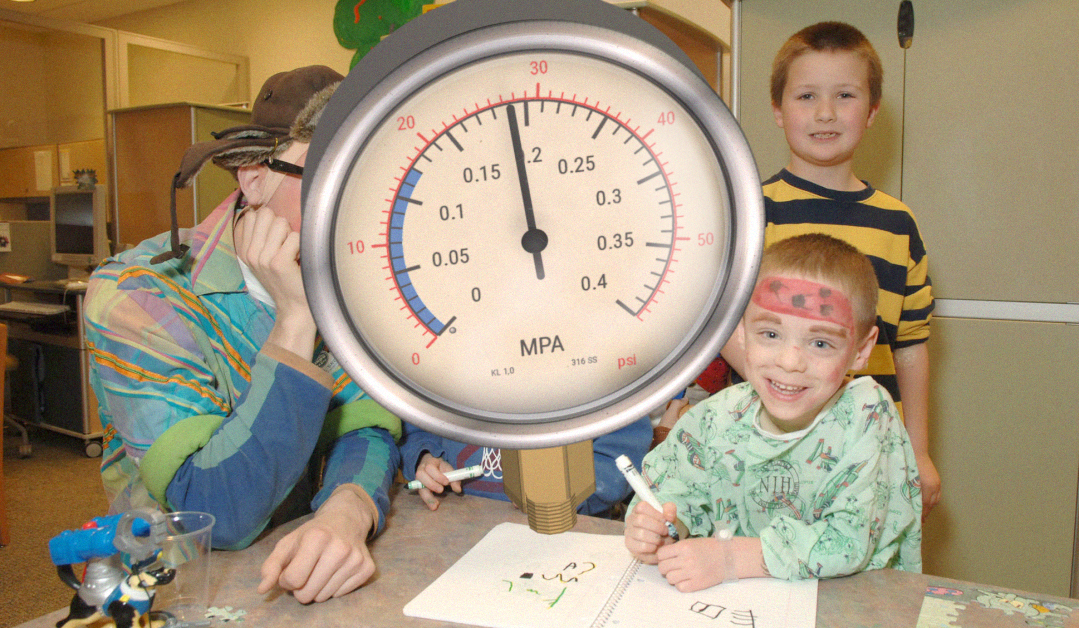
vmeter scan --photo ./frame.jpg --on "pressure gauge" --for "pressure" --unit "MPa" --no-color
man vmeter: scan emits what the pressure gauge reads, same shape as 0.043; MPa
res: 0.19; MPa
